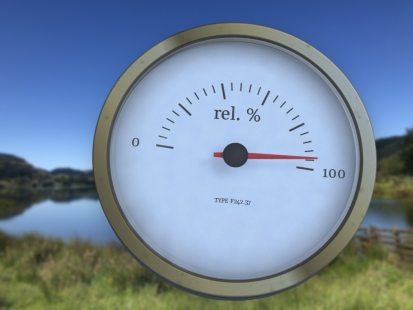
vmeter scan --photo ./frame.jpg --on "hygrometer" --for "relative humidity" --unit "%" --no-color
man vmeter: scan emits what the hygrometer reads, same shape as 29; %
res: 96; %
